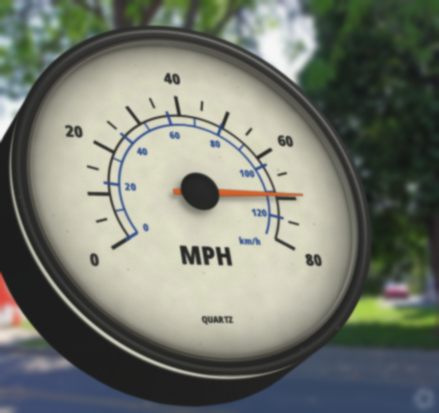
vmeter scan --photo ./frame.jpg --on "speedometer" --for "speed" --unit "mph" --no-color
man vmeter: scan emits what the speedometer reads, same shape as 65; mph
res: 70; mph
